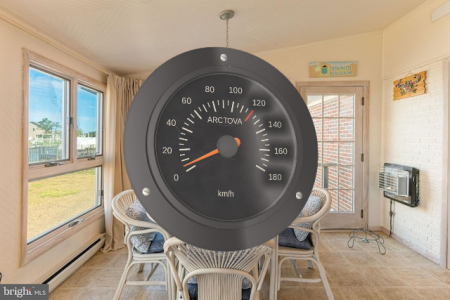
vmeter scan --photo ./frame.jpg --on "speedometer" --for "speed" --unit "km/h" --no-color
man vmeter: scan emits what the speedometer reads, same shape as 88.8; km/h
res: 5; km/h
